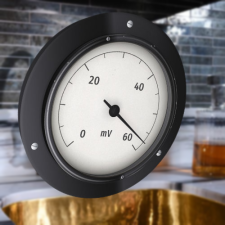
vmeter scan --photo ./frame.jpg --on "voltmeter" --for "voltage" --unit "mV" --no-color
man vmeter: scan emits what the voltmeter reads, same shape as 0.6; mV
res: 57.5; mV
